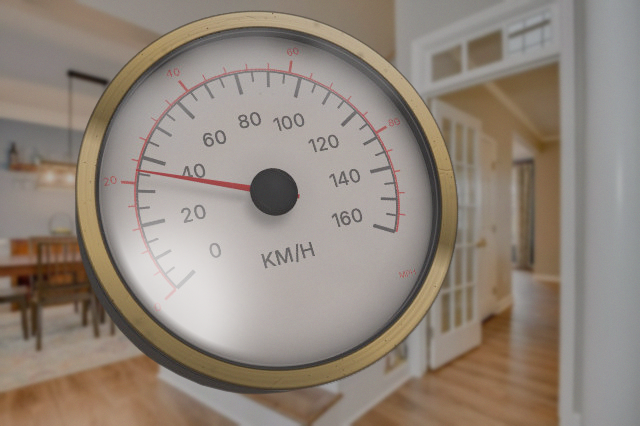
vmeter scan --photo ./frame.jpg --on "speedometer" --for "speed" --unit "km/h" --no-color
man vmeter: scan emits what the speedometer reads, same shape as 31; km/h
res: 35; km/h
